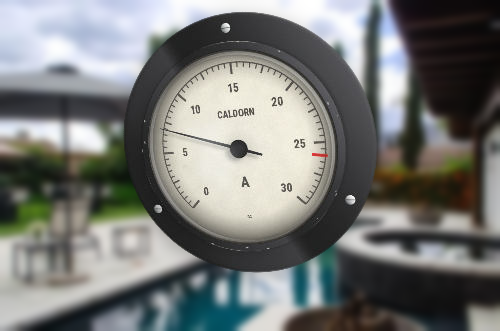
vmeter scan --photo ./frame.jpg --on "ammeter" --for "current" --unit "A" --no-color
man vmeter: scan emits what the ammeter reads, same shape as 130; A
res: 7; A
